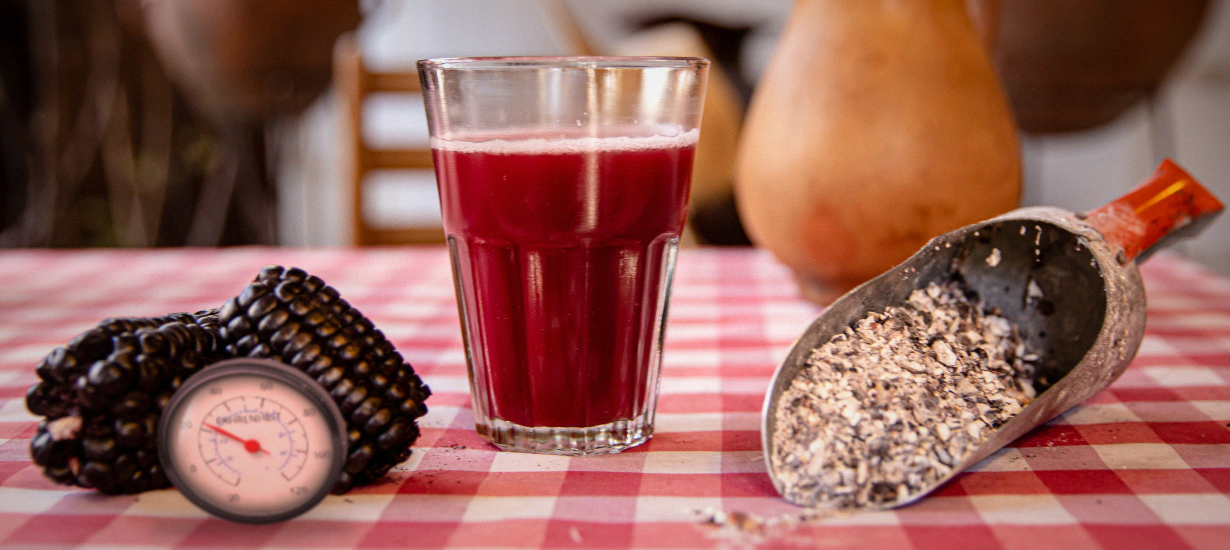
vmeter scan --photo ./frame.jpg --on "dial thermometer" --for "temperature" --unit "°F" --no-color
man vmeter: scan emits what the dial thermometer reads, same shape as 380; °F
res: 25; °F
